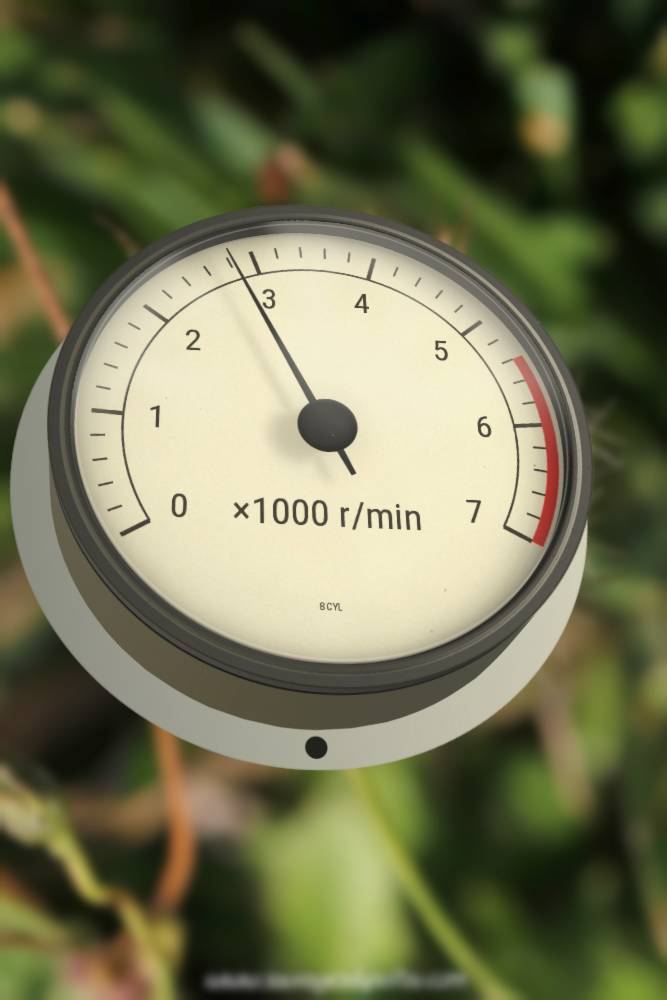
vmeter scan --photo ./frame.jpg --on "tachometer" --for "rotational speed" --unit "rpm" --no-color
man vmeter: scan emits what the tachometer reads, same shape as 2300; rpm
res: 2800; rpm
